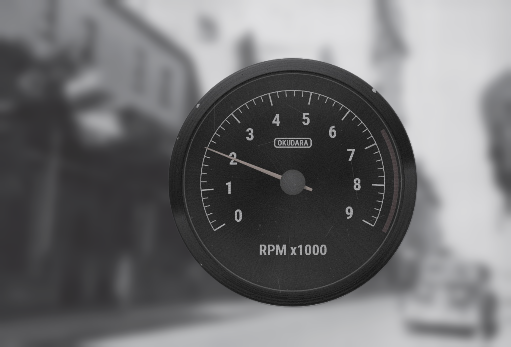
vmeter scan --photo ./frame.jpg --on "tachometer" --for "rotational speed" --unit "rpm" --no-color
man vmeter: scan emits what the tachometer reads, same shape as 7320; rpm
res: 2000; rpm
